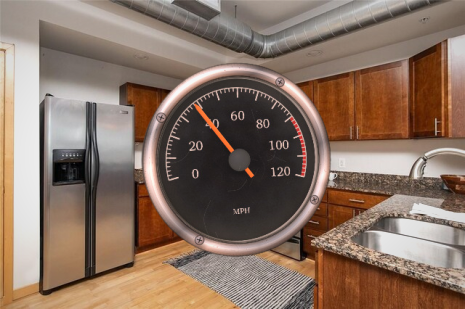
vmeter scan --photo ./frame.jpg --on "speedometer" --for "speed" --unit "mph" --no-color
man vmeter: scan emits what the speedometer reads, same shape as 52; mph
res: 38; mph
